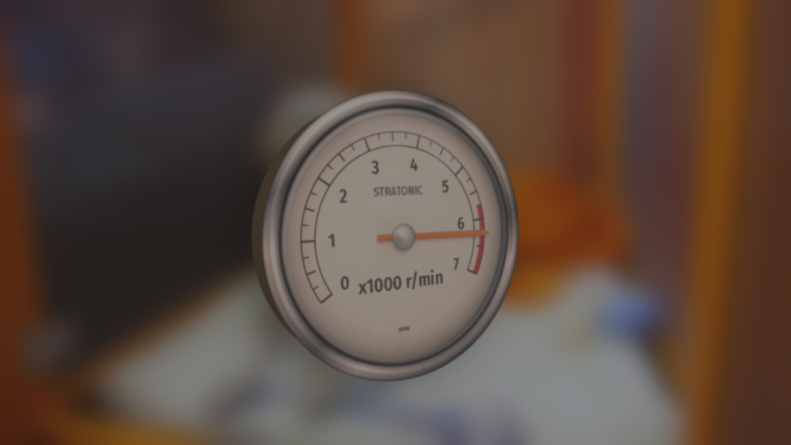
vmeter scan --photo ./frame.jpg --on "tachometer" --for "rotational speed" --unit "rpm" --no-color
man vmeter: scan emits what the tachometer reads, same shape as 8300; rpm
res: 6250; rpm
